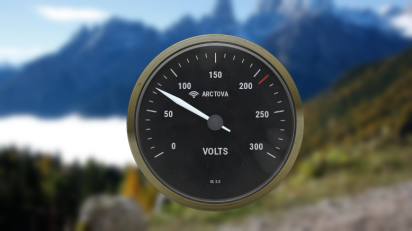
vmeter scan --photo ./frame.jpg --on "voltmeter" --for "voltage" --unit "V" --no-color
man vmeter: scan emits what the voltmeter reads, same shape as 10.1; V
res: 75; V
